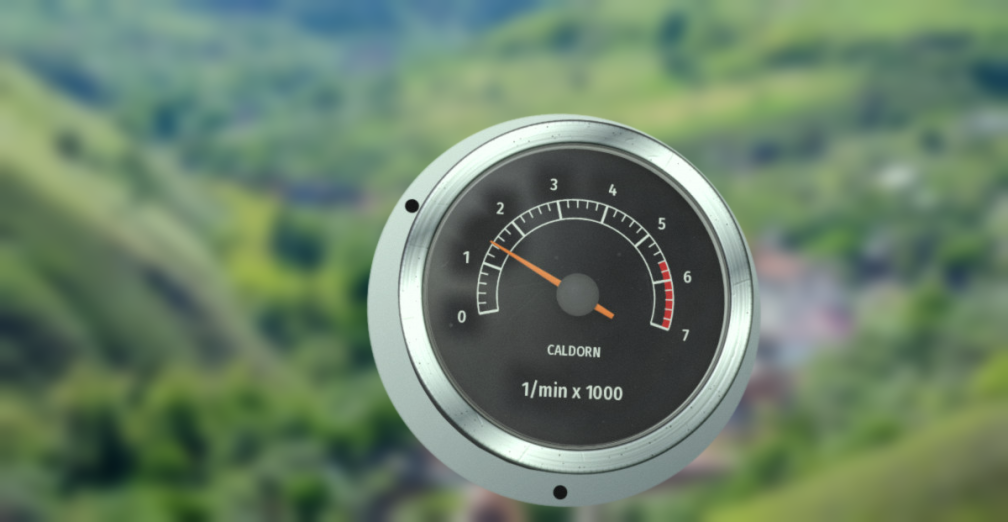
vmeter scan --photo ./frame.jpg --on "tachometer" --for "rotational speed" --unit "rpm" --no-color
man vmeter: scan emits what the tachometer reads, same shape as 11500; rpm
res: 1400; rpm
